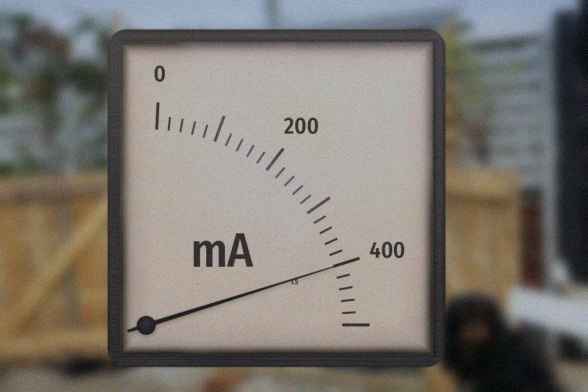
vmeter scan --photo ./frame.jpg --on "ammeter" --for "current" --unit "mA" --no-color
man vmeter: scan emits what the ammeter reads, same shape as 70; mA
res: 400; mA
